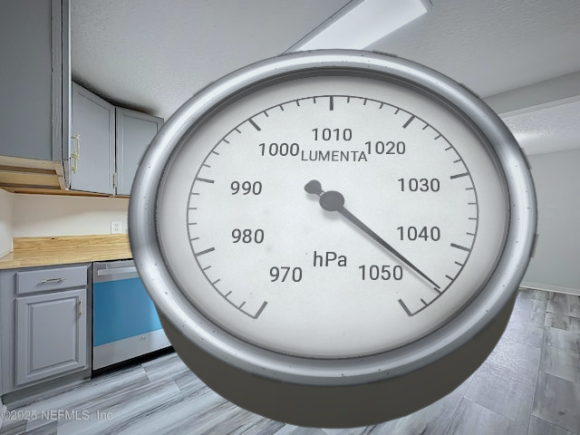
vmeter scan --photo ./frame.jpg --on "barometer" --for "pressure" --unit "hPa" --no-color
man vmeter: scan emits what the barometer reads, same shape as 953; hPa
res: 1046; hPa
